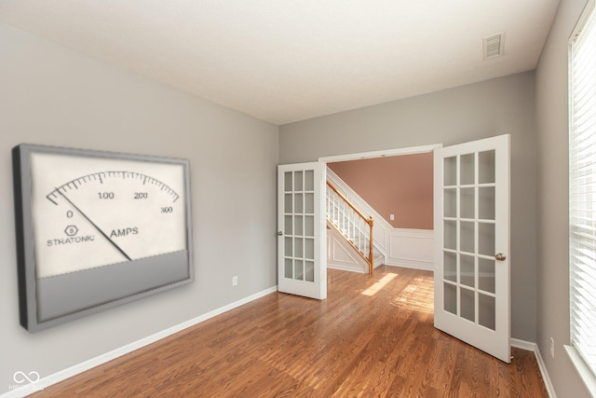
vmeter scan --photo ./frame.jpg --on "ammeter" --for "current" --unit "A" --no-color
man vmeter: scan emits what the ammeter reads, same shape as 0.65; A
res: 20; A
